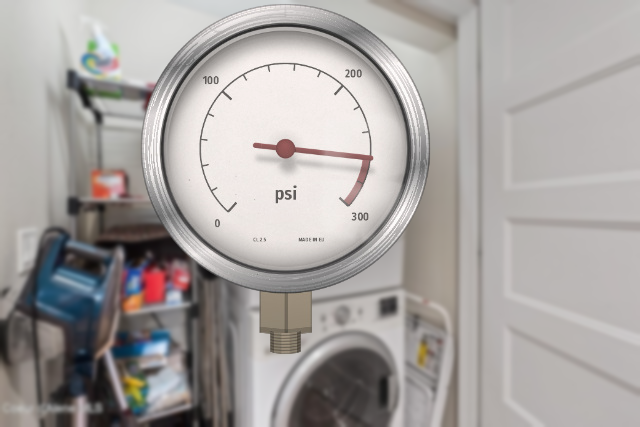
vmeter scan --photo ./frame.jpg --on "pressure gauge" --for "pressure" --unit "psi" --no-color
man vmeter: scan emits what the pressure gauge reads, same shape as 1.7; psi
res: 260; psi
